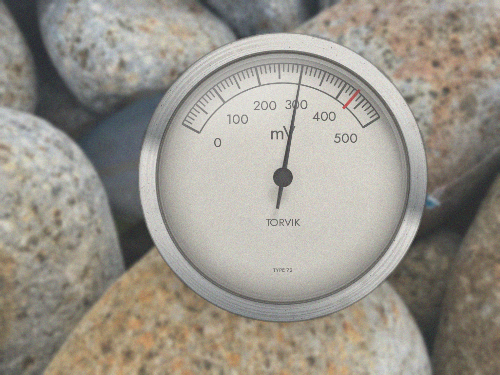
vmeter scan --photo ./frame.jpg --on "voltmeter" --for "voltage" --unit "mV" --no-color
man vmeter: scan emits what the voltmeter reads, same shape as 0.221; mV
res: 300; mV
